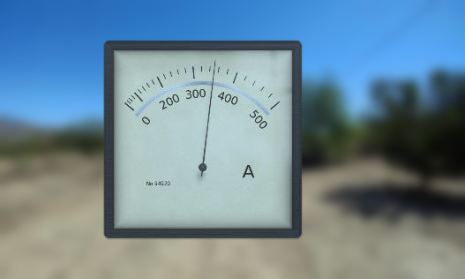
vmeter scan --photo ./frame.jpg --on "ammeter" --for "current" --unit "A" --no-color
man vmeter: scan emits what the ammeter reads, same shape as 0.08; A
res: 350; A
